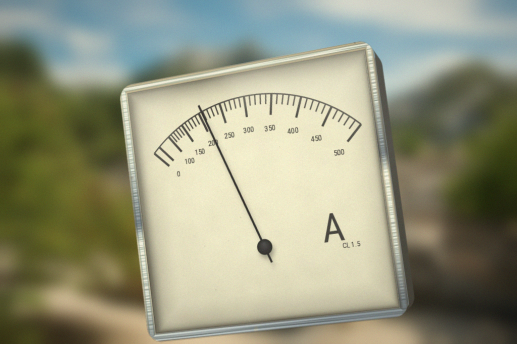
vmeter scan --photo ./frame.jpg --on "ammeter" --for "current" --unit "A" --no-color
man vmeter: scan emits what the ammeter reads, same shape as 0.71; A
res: 210; A
